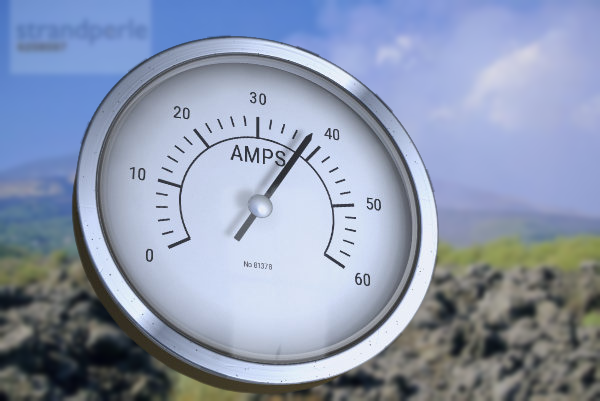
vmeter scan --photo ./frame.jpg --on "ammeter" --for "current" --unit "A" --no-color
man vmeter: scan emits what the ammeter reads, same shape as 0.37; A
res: 38; A
